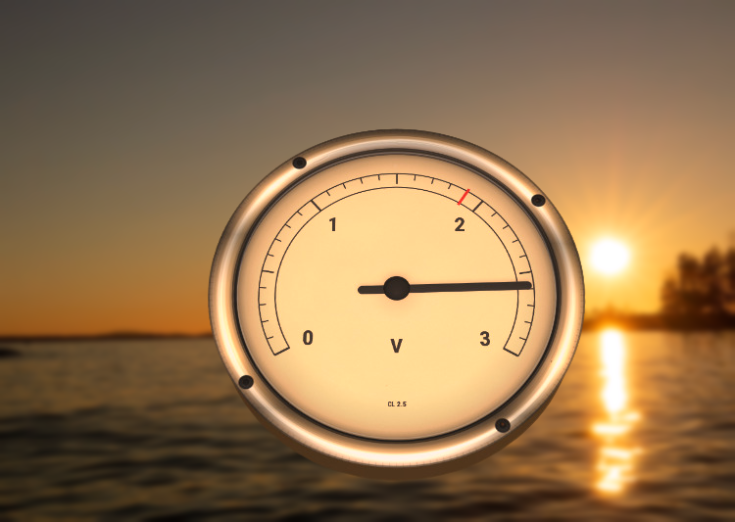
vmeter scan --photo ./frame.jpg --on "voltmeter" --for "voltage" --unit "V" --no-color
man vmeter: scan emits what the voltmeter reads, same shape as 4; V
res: 2.6; V
